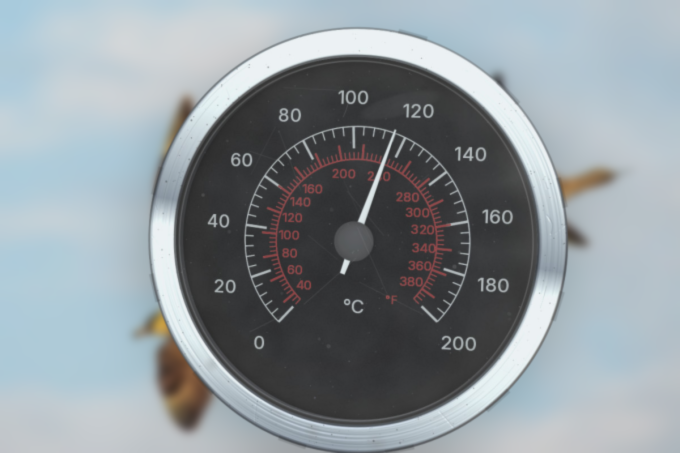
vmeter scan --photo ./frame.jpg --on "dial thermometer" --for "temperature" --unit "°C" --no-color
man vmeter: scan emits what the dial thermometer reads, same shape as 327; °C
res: 116; °C
